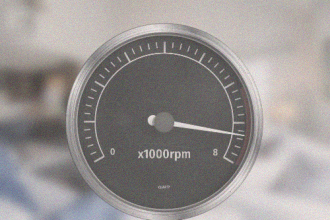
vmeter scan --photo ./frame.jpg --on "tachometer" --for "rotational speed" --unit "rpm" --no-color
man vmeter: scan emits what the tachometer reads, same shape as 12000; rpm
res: 7300; rpm
